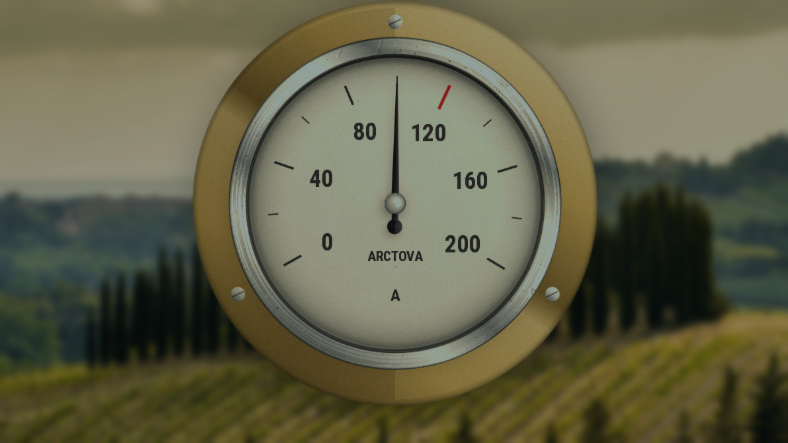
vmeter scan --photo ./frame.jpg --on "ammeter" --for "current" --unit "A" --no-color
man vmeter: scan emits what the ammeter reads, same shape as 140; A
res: 100; A
